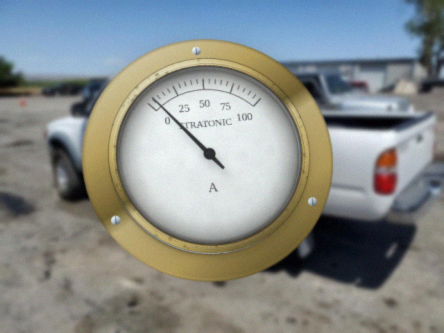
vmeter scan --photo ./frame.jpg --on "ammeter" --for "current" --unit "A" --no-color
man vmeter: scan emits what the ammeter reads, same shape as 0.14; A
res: 5; A
